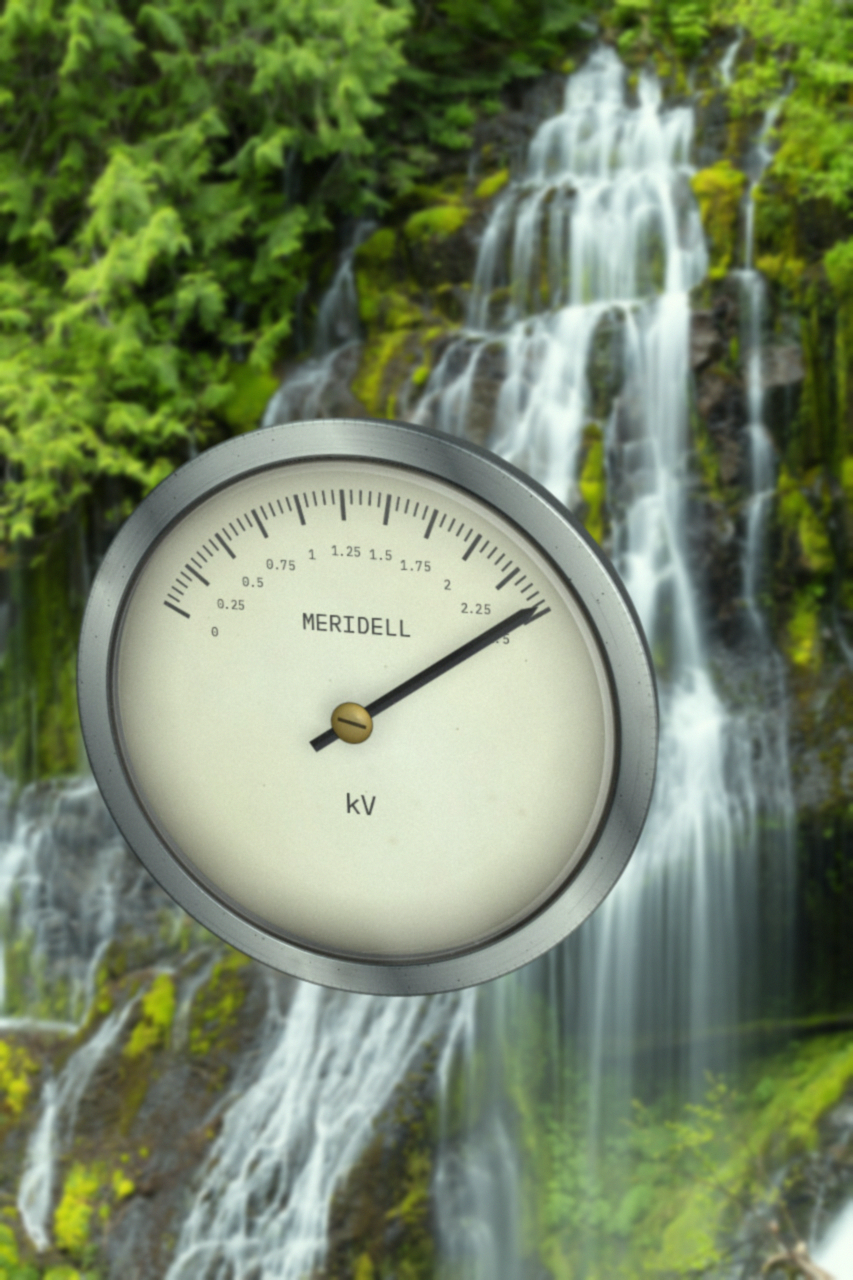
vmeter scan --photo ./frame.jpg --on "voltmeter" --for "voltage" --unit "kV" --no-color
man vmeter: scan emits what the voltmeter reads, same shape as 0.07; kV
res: 2.45; kV
